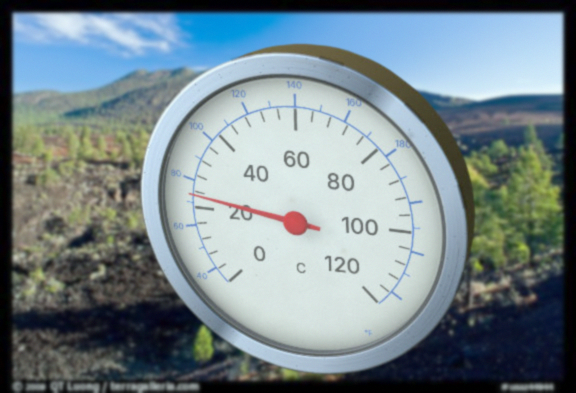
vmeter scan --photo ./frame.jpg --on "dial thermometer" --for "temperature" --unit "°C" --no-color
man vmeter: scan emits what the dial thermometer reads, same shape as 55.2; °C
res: 24; °C
